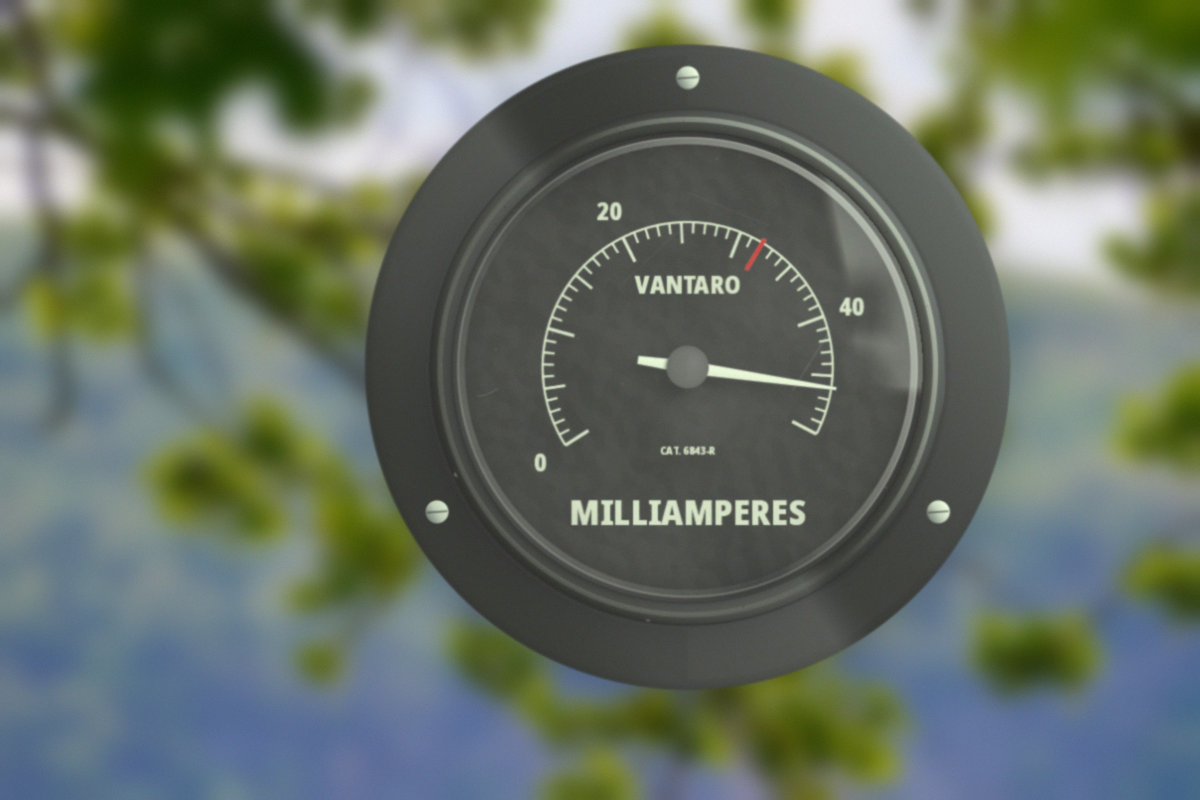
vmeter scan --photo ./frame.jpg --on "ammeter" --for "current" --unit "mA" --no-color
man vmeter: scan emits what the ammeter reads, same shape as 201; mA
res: 46; mA
